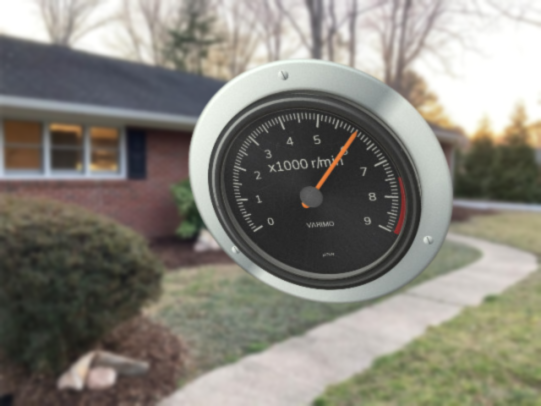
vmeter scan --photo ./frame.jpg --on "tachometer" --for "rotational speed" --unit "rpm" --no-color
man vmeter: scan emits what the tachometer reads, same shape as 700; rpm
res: 6000; rpm
